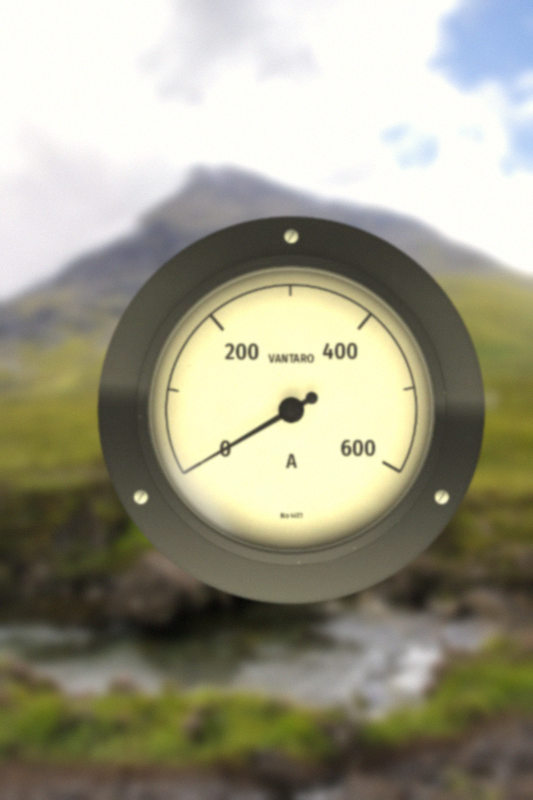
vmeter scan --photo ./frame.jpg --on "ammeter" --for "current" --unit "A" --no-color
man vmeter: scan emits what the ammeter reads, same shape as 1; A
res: 0; A
